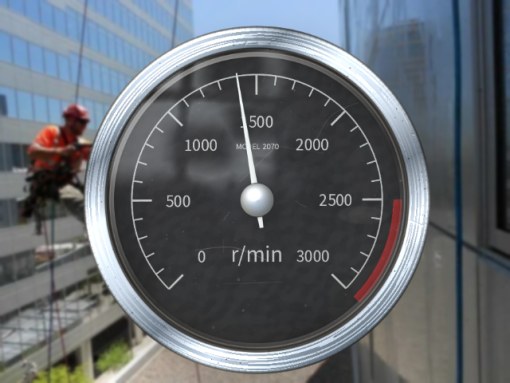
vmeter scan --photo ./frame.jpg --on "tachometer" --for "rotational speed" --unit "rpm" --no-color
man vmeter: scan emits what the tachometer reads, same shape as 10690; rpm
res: 1400; rpm
